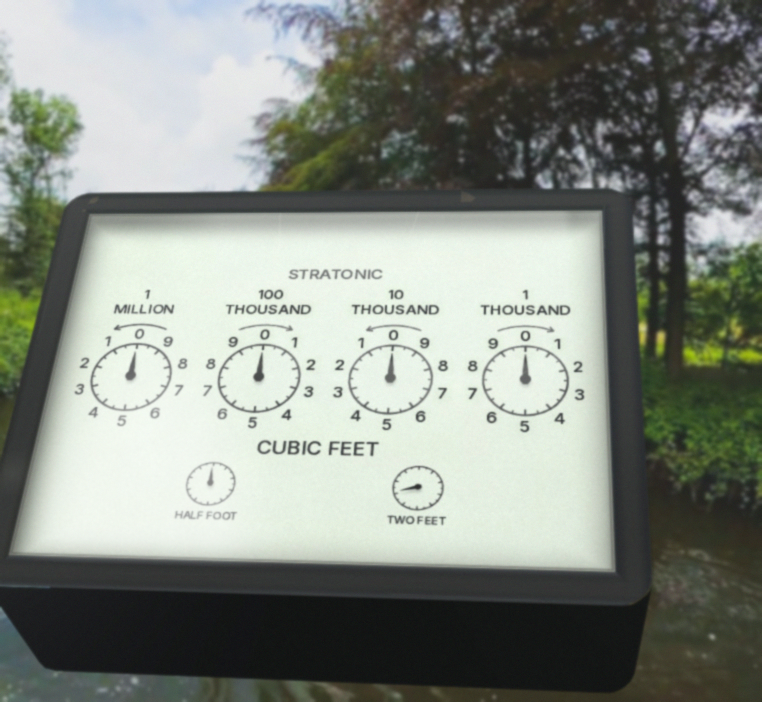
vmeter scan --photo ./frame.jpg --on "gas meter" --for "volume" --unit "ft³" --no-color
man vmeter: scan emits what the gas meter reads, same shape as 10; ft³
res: 0; ft³
